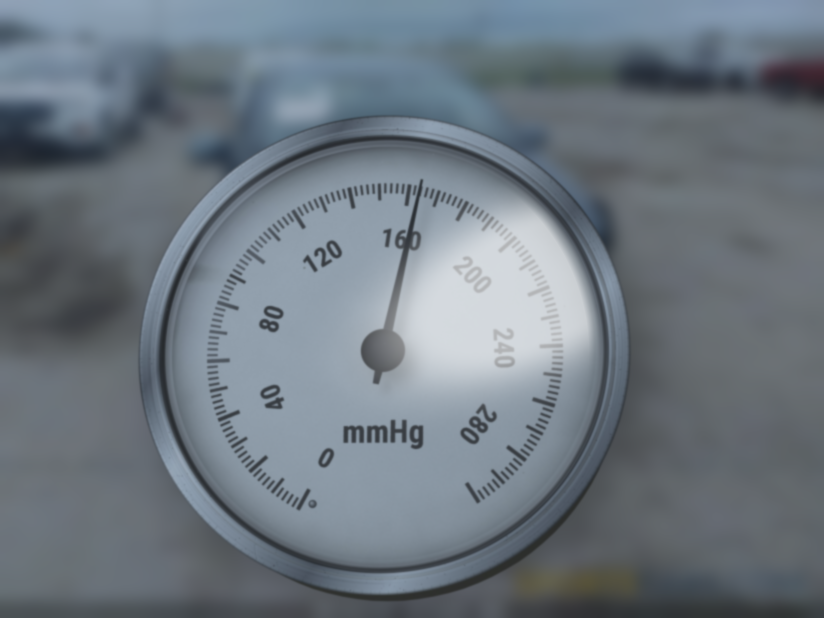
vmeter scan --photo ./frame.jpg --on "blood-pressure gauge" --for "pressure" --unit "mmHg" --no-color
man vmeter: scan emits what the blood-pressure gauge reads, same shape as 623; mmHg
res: 164; mmHg
